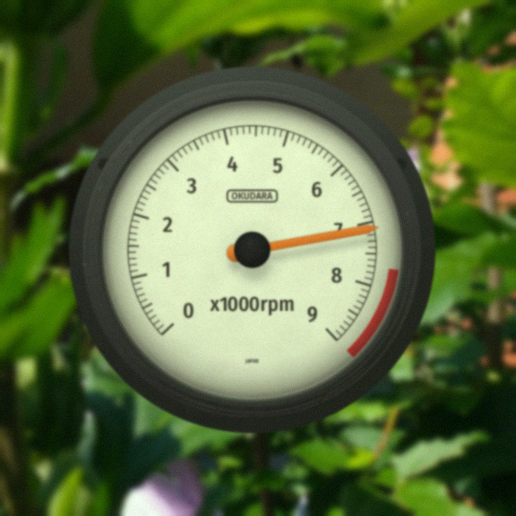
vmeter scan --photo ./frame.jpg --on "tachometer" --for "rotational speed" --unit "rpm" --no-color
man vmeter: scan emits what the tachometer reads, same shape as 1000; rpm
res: 7100; rpm
